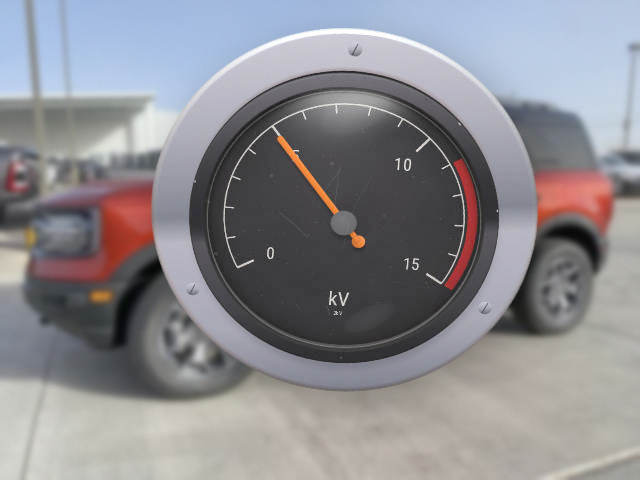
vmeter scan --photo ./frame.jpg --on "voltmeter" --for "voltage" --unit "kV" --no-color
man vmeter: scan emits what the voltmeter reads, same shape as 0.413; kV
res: 5; kV
